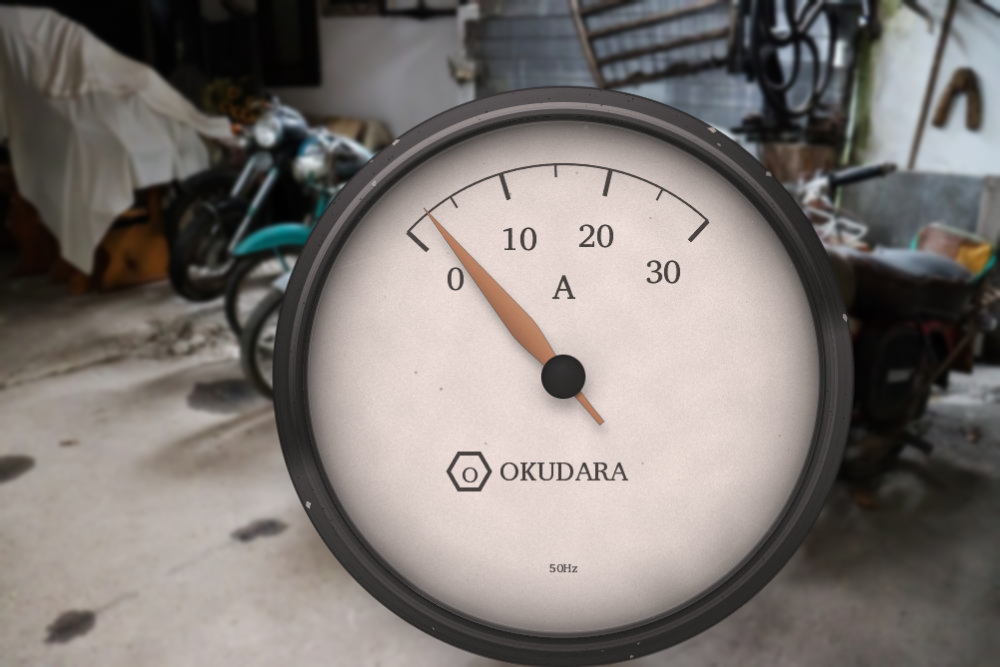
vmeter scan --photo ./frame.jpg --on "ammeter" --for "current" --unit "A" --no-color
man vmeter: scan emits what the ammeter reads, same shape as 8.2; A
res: 2.5; A
